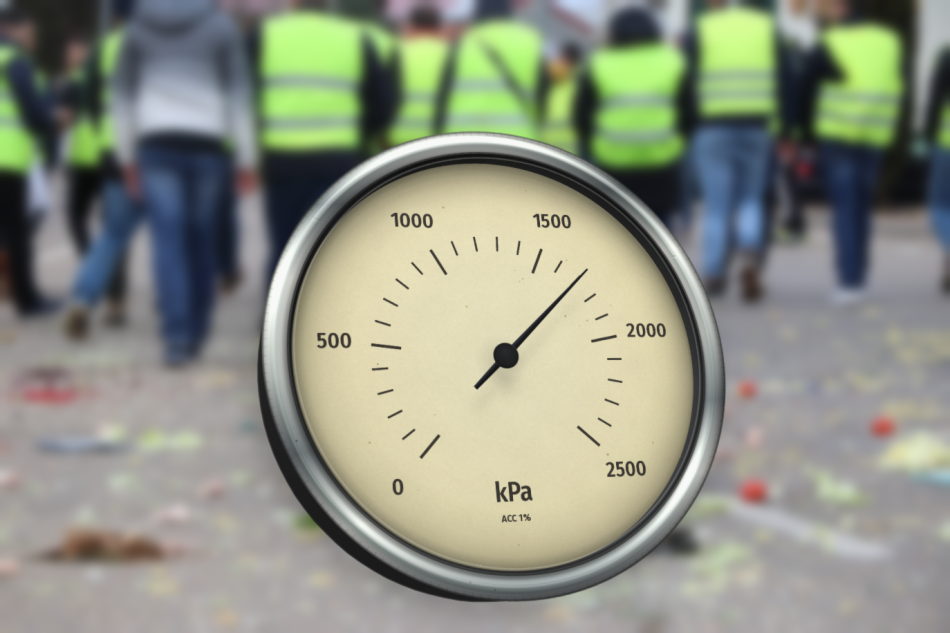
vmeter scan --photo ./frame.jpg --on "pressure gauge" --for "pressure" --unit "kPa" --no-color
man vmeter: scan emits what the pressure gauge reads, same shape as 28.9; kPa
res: 1700; kPa
